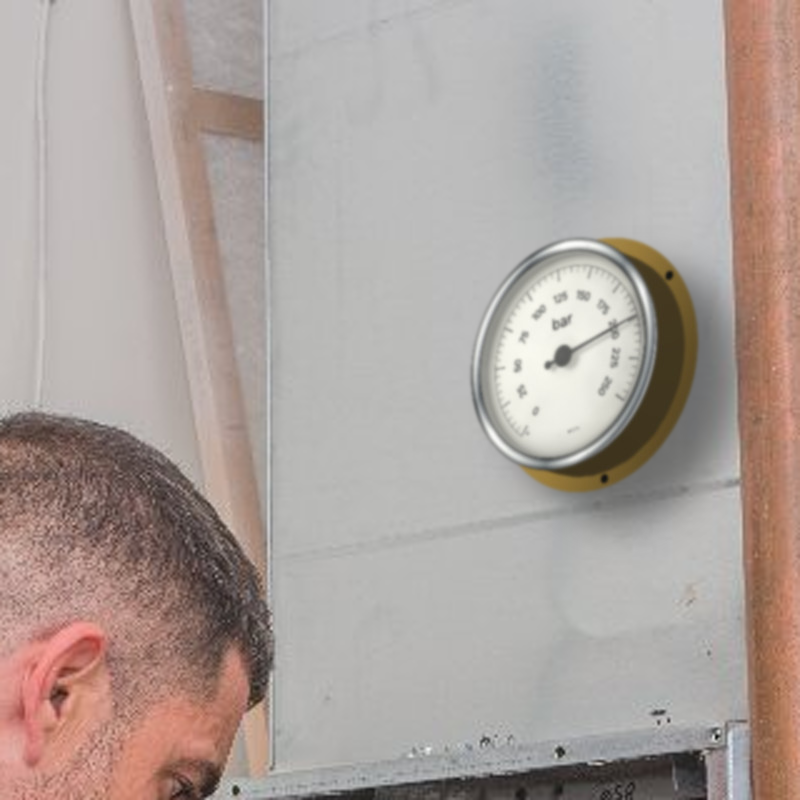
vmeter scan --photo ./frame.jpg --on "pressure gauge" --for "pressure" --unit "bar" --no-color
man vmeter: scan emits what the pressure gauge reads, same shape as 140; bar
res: 200; bar
